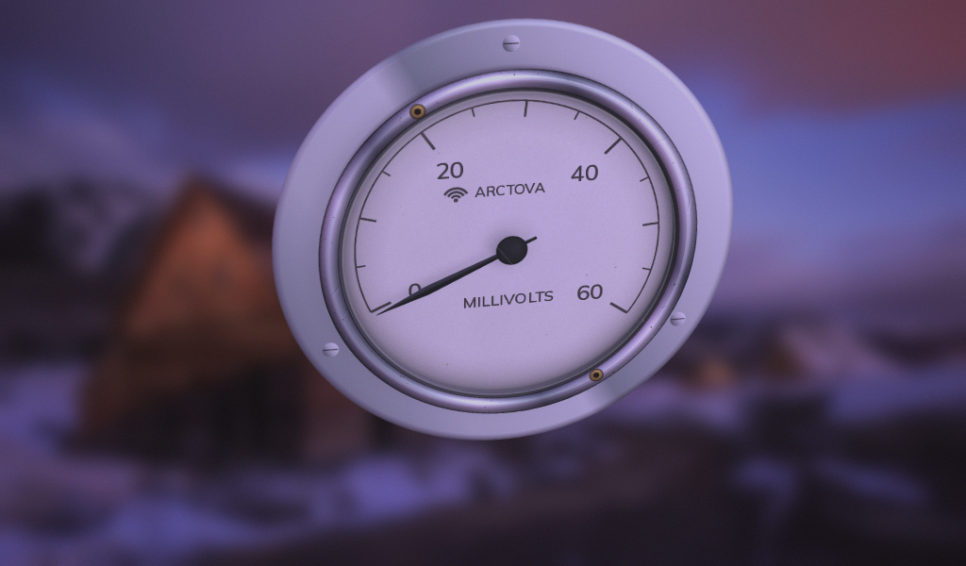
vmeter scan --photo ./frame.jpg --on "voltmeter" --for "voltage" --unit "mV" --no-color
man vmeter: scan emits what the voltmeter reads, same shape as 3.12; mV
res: 0; mV
